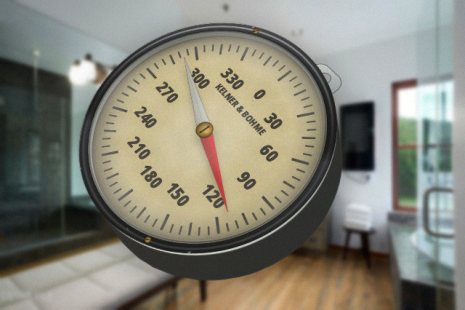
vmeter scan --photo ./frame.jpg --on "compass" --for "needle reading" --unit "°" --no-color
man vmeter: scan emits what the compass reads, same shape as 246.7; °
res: 112.5; °
